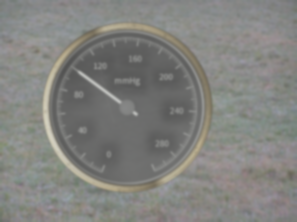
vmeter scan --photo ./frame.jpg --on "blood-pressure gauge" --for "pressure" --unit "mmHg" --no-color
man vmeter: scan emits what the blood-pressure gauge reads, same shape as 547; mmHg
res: 100; mmHg
